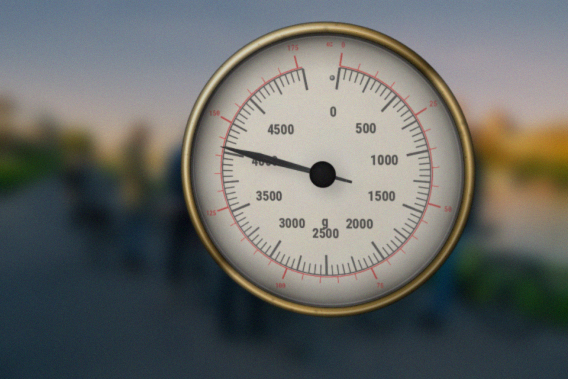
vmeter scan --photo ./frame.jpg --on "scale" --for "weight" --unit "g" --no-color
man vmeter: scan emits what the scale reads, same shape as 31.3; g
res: 4050; g
